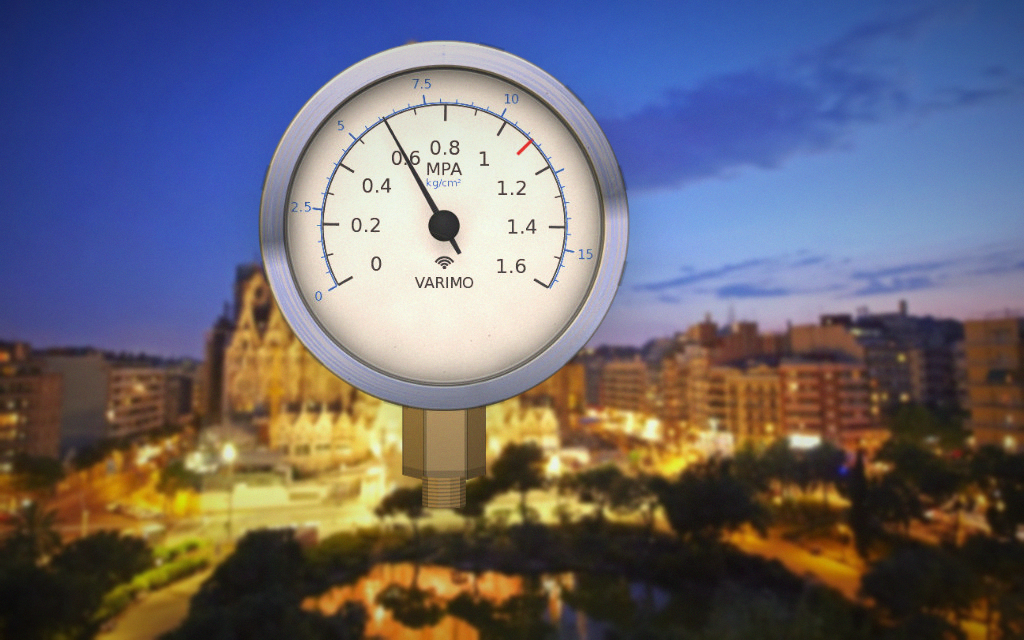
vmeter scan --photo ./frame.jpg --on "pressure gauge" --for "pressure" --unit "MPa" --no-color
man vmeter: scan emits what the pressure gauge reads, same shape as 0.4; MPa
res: 0.6; MPa
